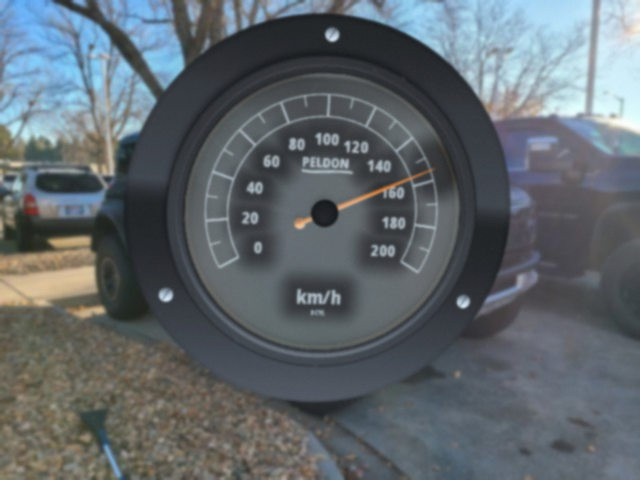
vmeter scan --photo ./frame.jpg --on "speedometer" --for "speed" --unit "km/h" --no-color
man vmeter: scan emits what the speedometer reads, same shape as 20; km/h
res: 155; km/h
